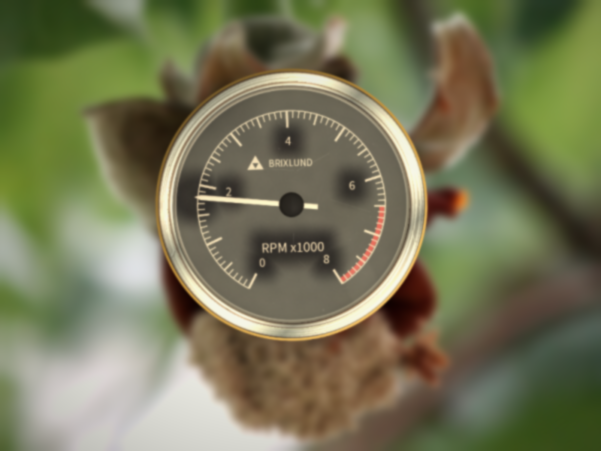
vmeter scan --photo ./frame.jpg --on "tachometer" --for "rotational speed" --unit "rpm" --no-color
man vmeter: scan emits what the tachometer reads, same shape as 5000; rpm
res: 1800; rpm
